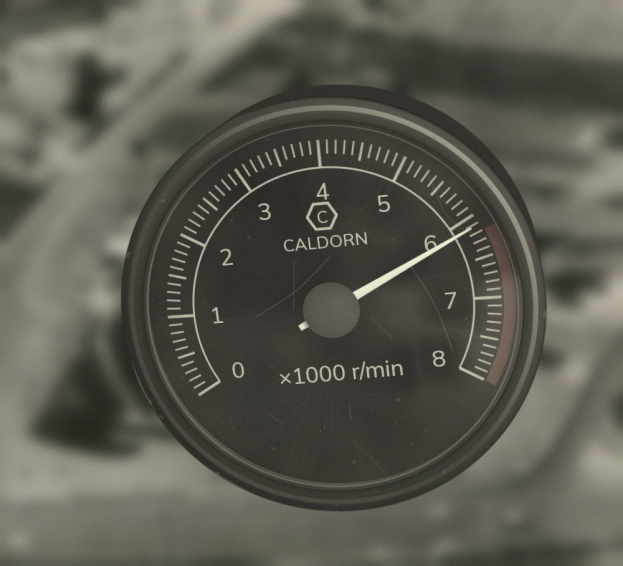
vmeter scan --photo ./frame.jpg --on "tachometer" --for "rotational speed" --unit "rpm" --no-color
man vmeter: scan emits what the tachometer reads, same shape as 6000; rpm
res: 6100; rpm
